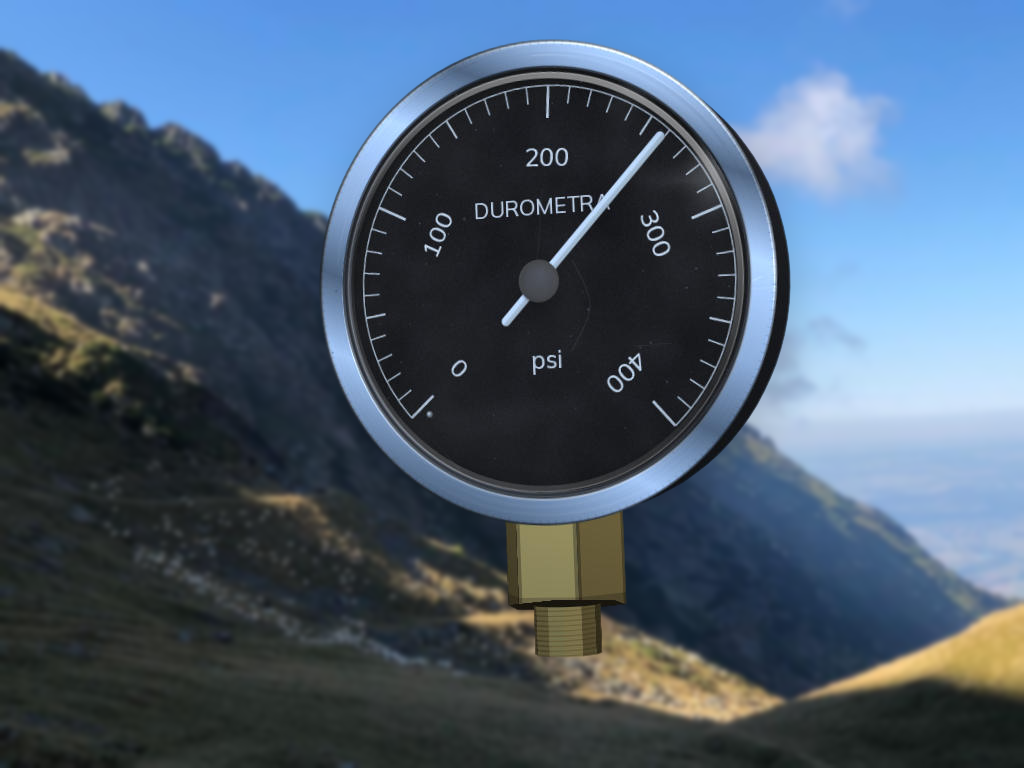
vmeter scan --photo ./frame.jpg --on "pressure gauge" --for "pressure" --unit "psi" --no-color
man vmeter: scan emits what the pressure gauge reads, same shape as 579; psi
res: 260; psi
